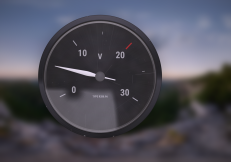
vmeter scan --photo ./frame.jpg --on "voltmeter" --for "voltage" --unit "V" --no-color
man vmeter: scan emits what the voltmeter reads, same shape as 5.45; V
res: 5; V
